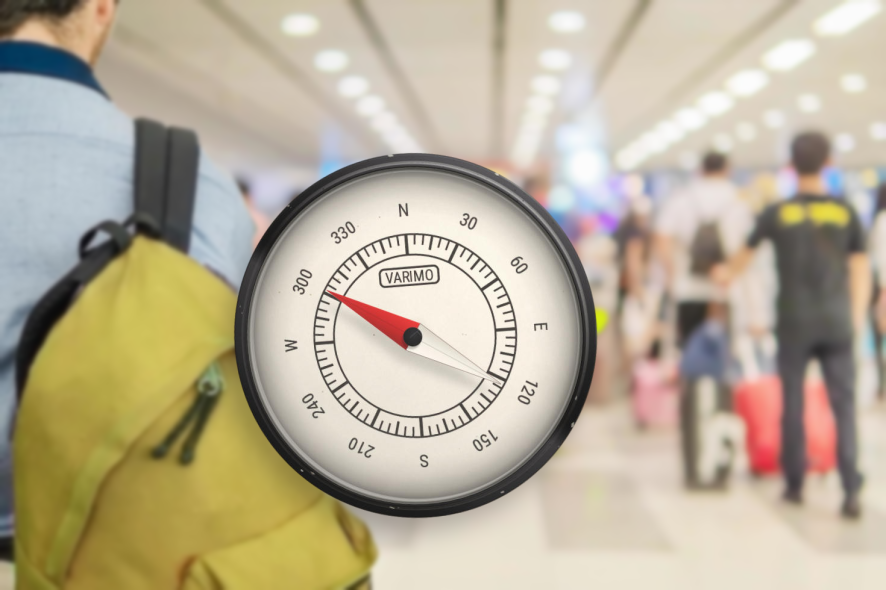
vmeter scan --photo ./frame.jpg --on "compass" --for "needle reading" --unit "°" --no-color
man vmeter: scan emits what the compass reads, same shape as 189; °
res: 302.5; °
